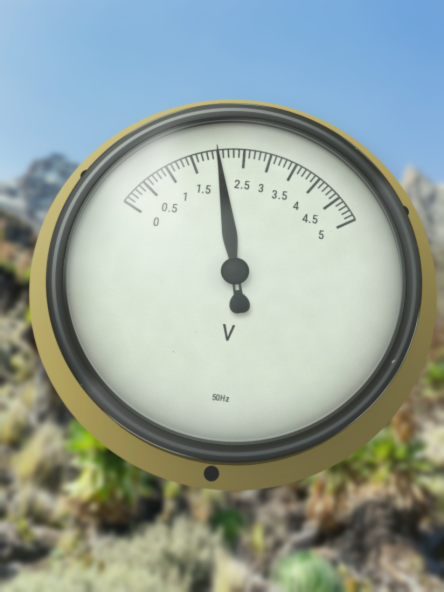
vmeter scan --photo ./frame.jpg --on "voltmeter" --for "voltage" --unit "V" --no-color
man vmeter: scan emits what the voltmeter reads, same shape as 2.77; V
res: 2; V
